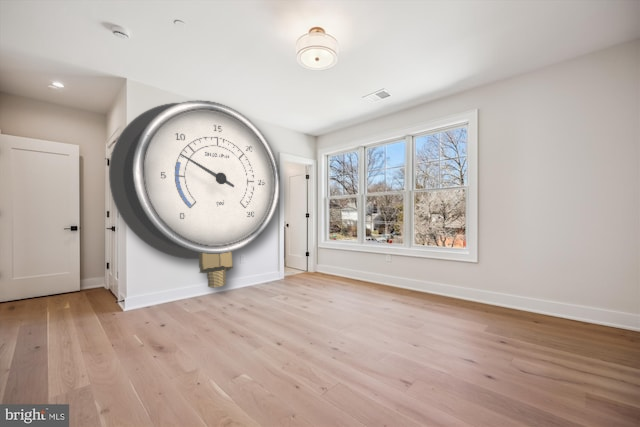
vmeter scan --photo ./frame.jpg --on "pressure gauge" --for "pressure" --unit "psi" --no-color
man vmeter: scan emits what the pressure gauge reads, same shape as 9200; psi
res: 8; psi
